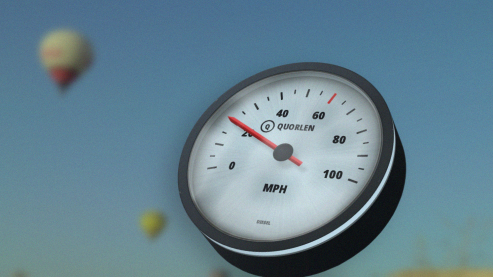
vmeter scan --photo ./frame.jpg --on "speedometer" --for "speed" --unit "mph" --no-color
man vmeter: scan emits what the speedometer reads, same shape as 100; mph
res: 20; mph
